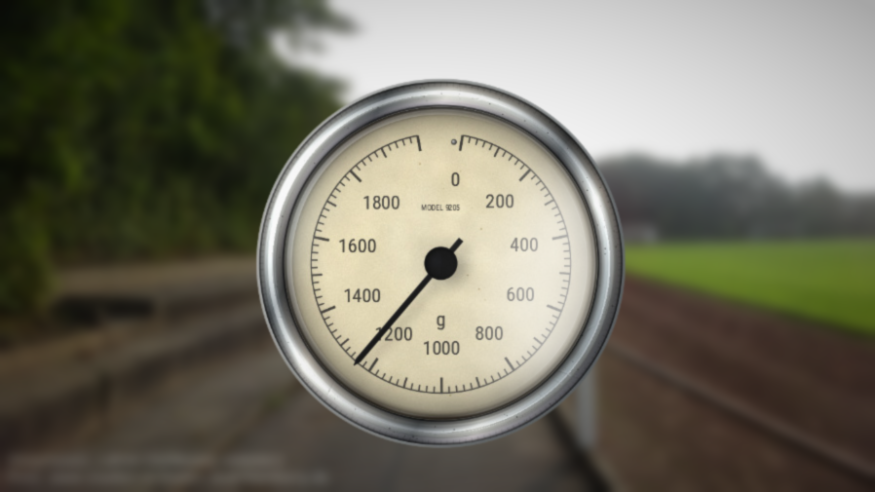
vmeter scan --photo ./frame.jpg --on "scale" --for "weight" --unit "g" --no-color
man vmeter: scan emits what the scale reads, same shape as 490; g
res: 1240; g
